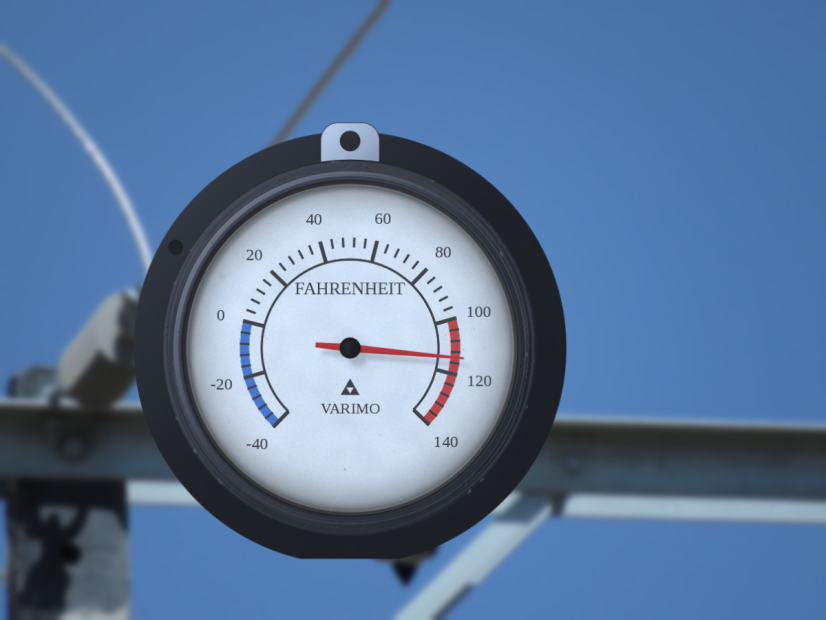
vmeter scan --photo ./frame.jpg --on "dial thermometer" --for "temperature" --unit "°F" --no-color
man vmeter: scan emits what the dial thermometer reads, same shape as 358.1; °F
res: 114; °F
